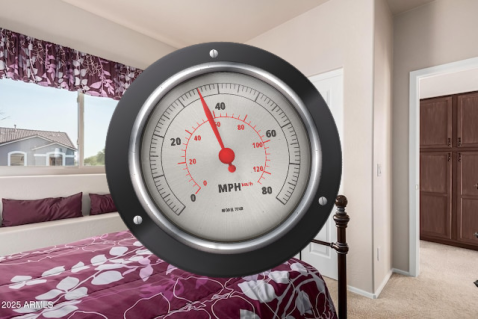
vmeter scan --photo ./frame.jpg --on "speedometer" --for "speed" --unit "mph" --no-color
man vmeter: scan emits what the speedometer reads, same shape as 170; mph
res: 35; mph
